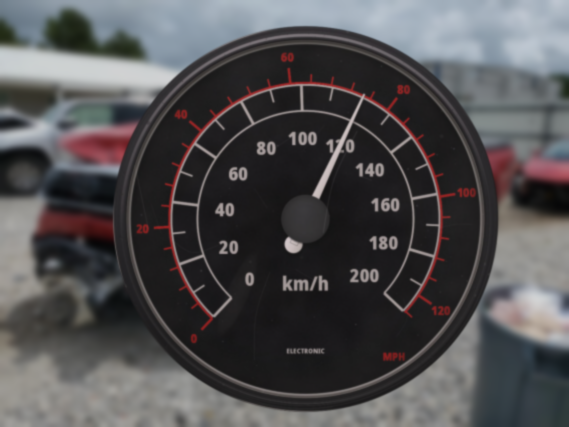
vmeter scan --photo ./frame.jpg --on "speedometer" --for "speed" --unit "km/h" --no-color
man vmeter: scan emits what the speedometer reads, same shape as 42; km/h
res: 120; km/h
